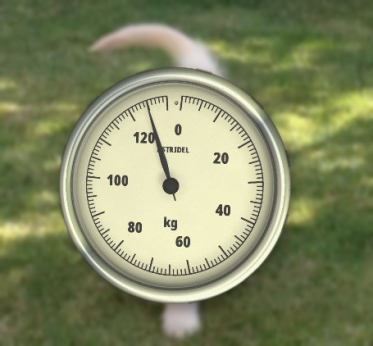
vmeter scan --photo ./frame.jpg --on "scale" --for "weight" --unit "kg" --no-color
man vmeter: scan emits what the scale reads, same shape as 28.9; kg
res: 125; kg
